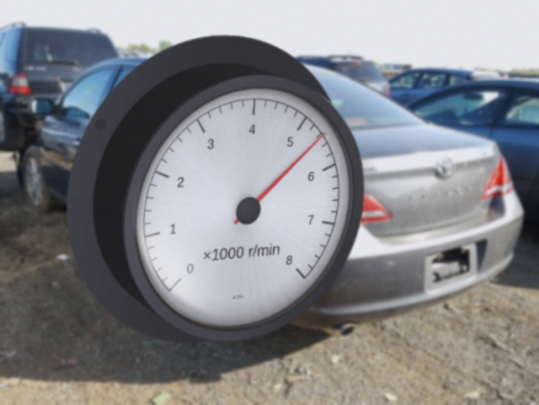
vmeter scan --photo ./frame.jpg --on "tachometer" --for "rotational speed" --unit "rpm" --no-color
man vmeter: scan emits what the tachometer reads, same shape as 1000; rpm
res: 5400; rpm
